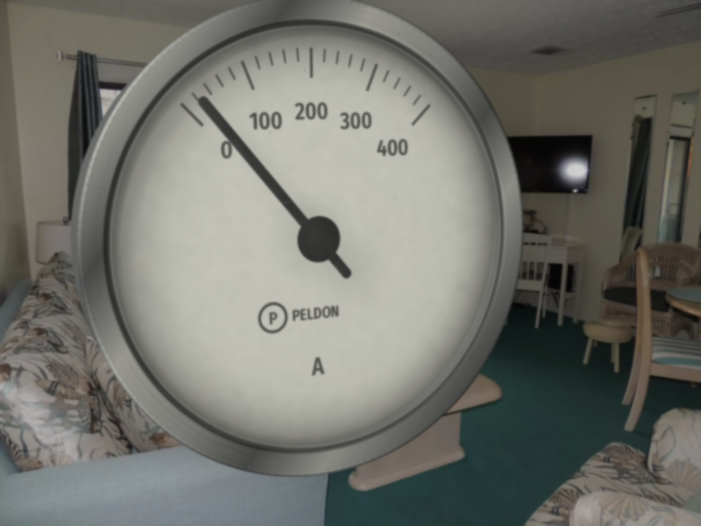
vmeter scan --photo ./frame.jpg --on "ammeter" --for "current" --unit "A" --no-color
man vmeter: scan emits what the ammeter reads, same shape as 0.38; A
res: 20; A
